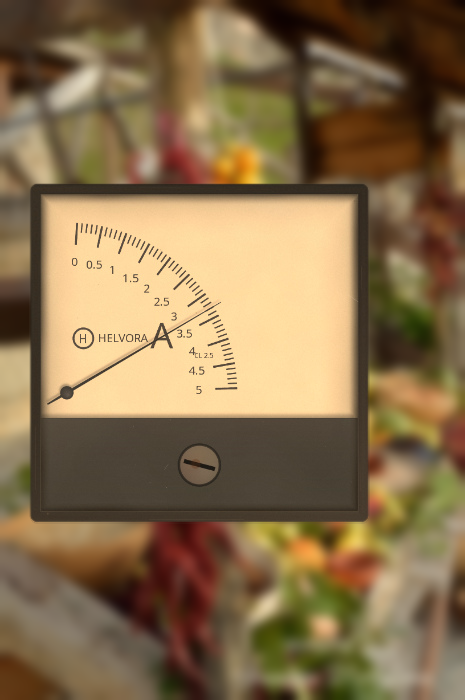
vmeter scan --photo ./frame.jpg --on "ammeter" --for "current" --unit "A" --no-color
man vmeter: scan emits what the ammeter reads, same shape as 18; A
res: 3.3; A
